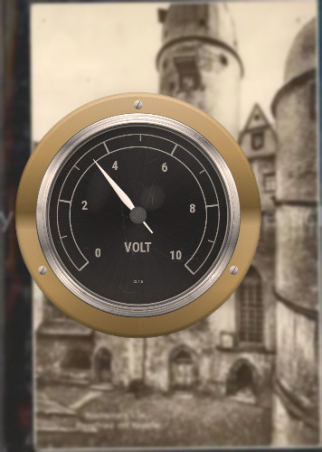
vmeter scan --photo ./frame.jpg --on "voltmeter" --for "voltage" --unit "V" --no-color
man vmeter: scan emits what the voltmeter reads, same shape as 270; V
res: 3.5; V
